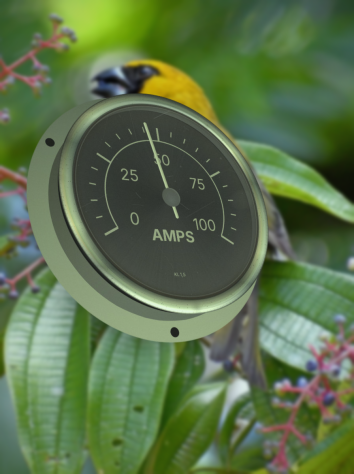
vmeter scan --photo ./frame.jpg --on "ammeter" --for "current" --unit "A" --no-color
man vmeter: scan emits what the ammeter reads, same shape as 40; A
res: 45; A
